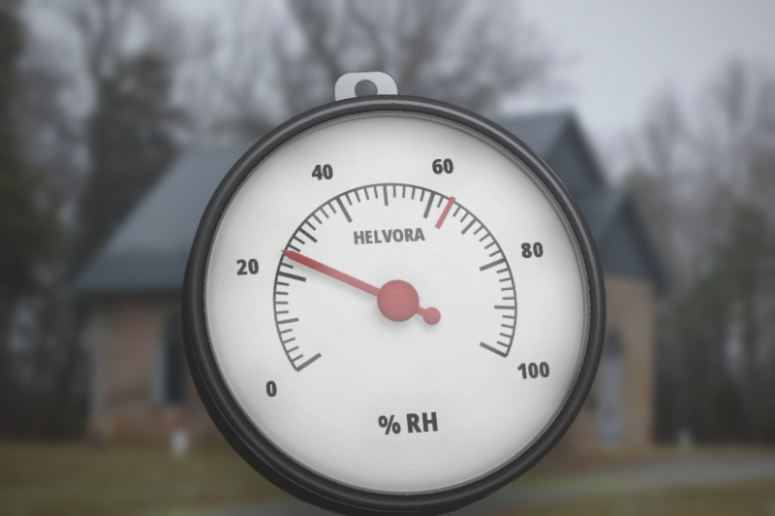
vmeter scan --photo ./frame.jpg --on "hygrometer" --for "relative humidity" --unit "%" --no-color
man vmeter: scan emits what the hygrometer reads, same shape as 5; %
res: 24; %
